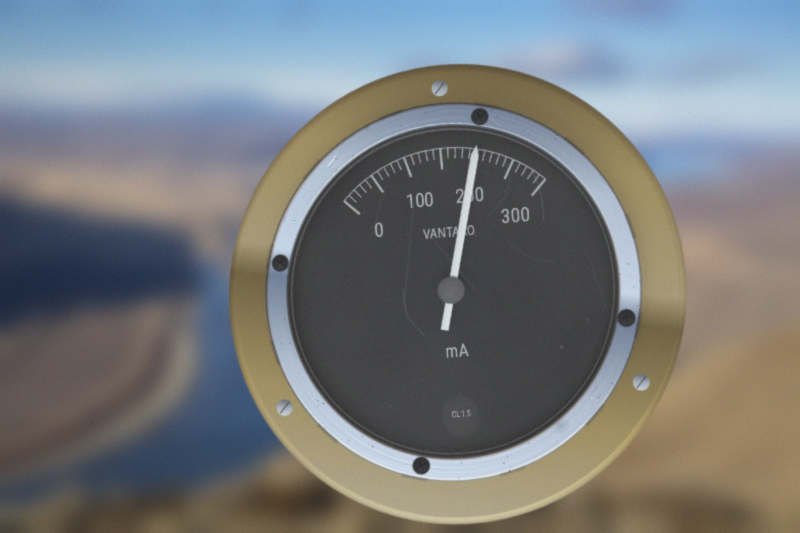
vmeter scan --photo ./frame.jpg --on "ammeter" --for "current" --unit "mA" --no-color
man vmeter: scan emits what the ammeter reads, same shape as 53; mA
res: 200; mA
